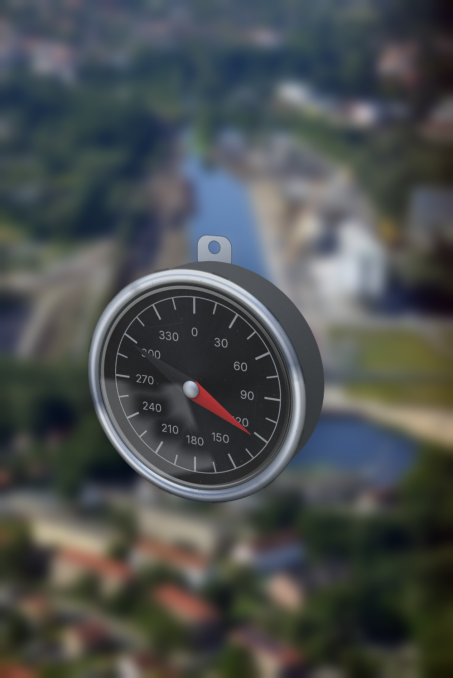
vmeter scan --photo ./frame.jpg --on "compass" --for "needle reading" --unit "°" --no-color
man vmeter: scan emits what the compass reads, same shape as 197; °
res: 120; °
